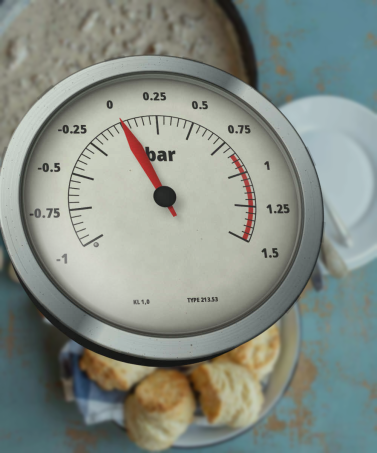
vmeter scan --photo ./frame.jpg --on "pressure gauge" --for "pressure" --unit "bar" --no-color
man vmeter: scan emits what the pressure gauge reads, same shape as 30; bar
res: 0; bar
